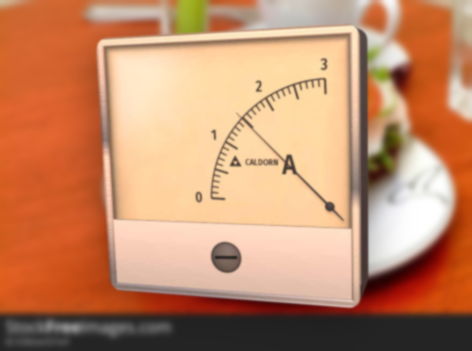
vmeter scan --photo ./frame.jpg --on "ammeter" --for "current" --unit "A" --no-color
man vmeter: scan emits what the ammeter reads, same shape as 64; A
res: 1.5; A
